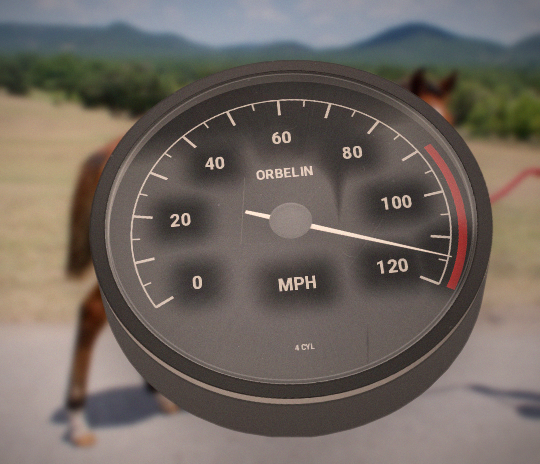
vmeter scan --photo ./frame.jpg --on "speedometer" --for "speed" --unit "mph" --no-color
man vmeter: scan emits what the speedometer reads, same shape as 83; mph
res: 115; mph
